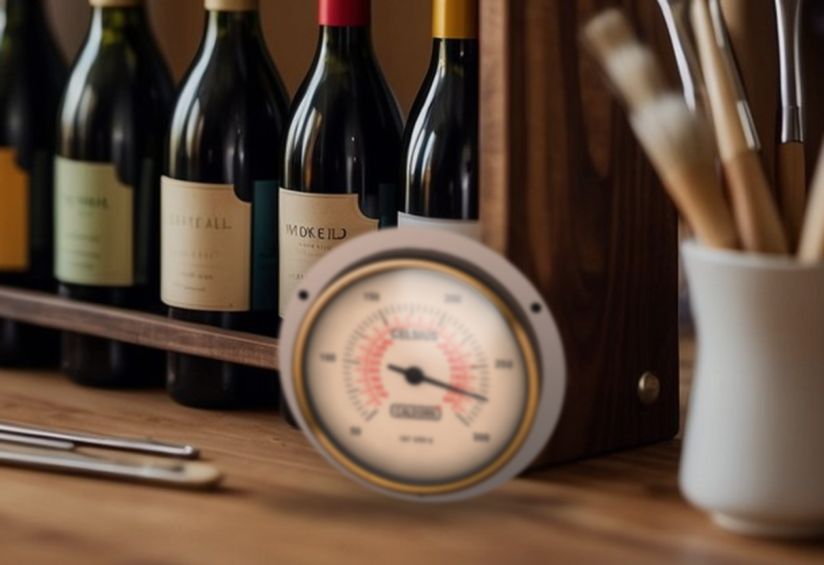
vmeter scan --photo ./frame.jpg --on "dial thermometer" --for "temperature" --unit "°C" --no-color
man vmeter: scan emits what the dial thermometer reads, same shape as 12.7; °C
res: 275; °C
